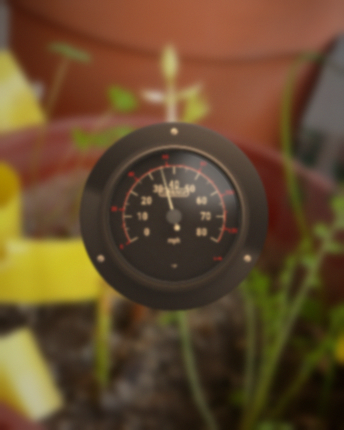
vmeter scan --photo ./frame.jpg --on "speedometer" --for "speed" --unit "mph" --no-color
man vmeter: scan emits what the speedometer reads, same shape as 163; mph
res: 35; mph
